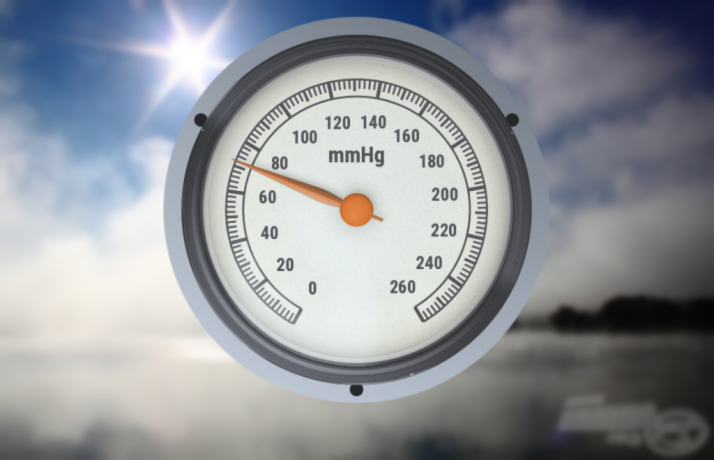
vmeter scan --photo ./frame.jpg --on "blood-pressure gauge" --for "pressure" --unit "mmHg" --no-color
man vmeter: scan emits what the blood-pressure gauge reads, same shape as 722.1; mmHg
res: 72; mmHg
